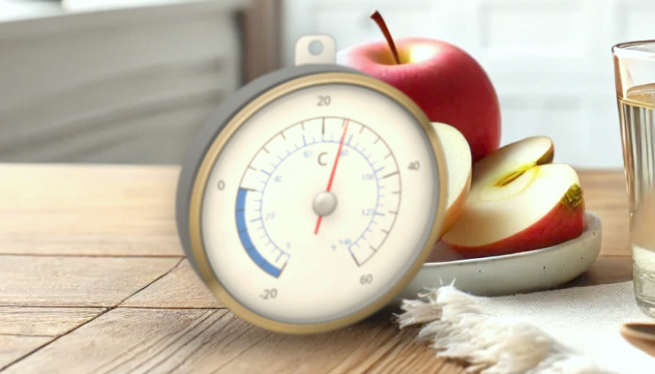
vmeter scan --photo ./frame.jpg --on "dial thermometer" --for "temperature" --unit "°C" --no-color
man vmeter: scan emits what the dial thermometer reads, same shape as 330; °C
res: 24; °C
